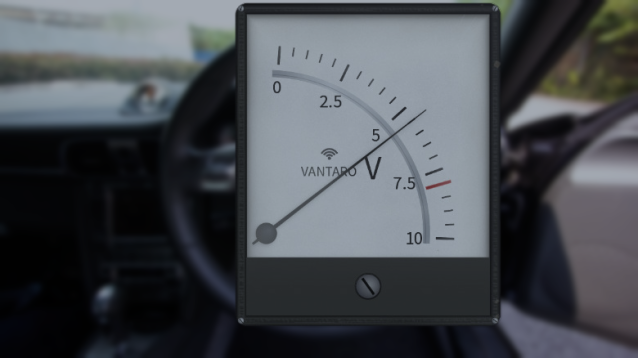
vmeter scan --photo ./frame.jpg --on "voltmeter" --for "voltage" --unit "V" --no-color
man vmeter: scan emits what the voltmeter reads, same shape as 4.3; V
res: 5.5; V
